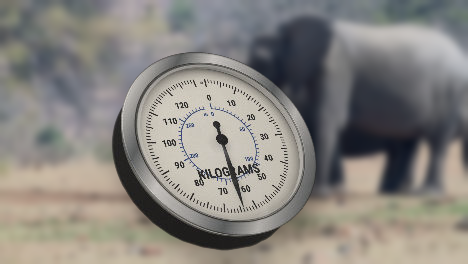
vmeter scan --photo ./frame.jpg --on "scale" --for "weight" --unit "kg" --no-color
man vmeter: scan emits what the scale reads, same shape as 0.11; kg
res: 65; kg
